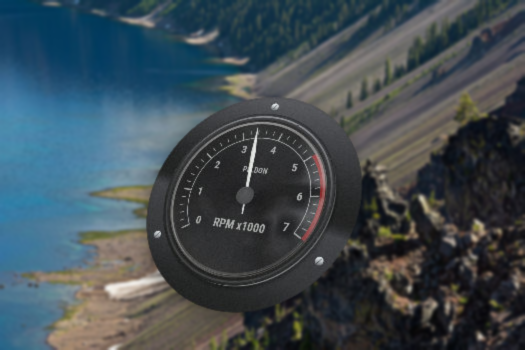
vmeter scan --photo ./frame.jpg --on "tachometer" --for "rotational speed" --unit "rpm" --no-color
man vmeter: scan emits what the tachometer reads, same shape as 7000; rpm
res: 3400; rpm
